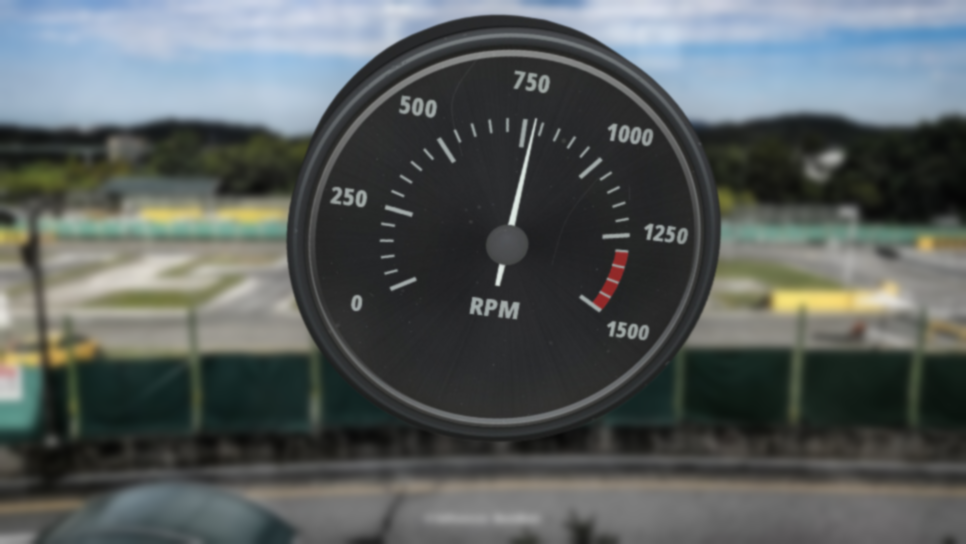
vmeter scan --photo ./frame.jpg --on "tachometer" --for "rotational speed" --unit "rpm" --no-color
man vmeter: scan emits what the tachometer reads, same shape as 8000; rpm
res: 775; rpm
